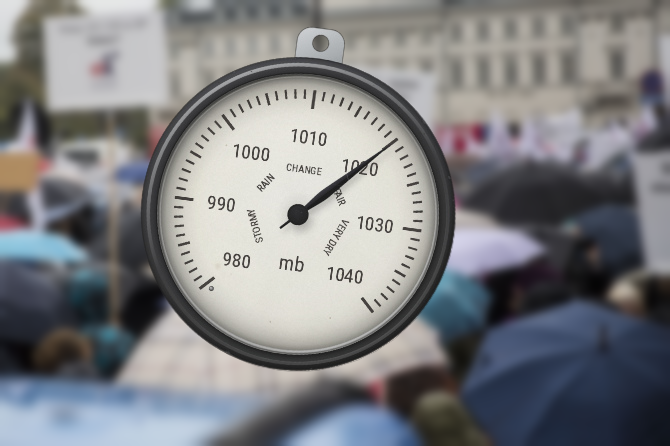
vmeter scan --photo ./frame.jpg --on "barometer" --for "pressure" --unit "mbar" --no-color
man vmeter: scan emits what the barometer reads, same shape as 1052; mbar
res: 1020; mbar
